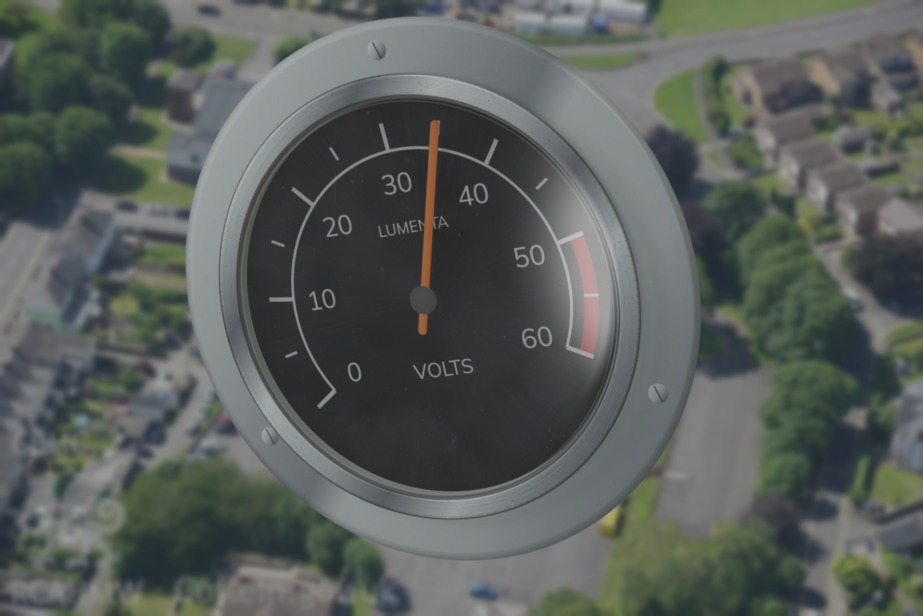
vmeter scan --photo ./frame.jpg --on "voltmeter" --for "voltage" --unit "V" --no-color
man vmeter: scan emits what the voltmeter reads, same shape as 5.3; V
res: 35; V
